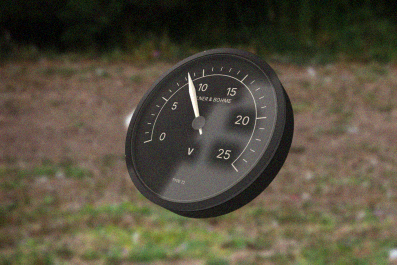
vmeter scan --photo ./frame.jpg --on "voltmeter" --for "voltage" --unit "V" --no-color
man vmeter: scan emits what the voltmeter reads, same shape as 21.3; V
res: 8.5; V
